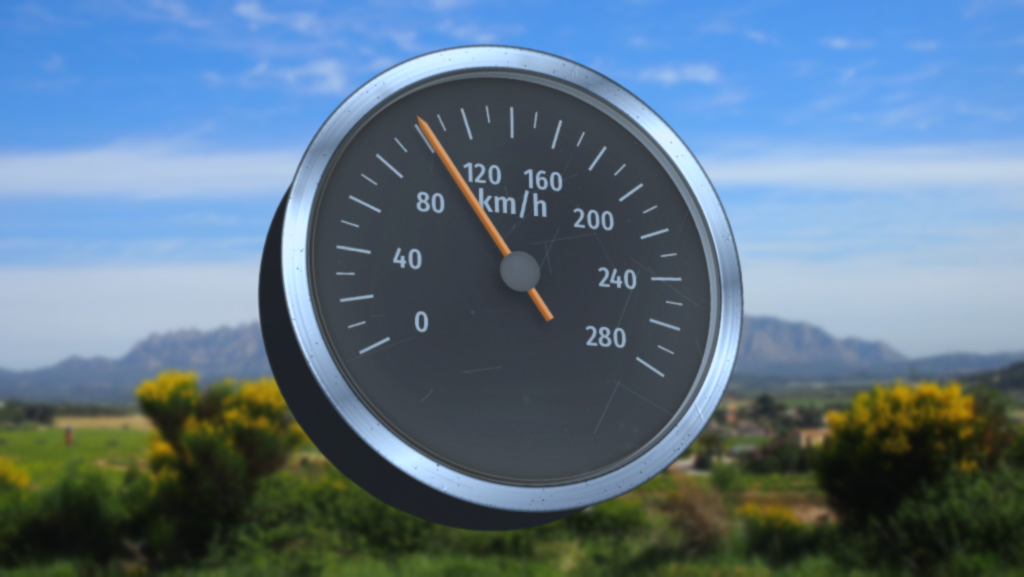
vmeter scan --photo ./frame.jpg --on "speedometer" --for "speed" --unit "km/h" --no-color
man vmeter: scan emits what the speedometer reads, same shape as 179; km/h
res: 100; km/h
